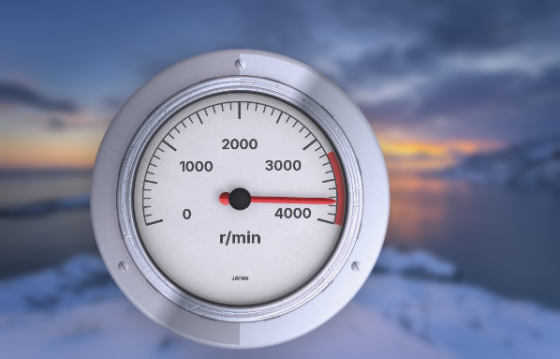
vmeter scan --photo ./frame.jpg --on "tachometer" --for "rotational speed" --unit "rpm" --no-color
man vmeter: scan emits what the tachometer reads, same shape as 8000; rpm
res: 3750; rpm
